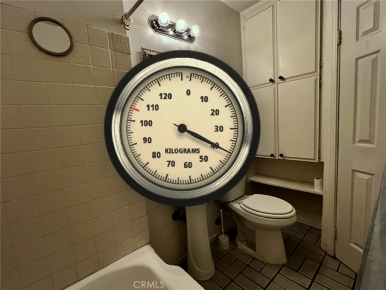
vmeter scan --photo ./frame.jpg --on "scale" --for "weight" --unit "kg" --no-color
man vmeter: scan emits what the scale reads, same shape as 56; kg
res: 40; kg
